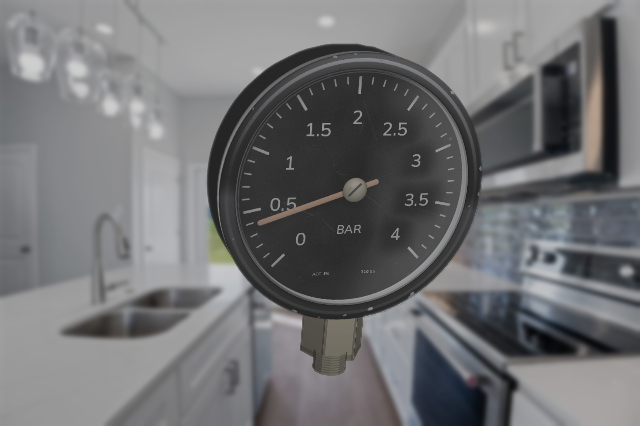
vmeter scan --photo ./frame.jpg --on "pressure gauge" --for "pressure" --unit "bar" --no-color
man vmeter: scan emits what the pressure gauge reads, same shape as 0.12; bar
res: 0.4; bar
